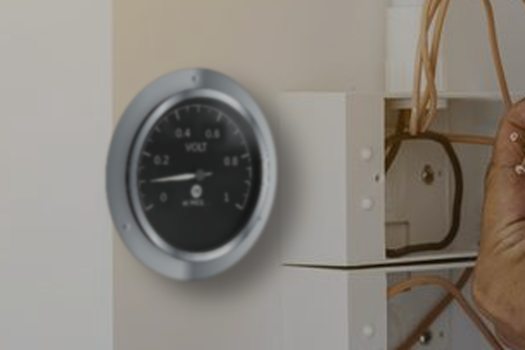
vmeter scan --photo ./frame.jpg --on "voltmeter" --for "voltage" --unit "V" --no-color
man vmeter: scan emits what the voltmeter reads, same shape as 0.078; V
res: 0.1; V
